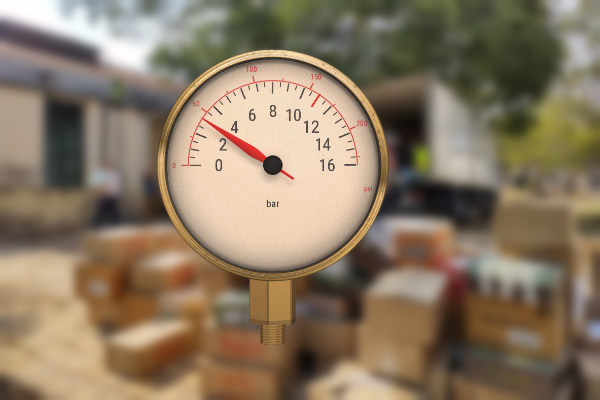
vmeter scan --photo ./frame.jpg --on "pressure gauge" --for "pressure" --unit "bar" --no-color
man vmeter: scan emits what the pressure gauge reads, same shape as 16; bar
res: 3; bar
